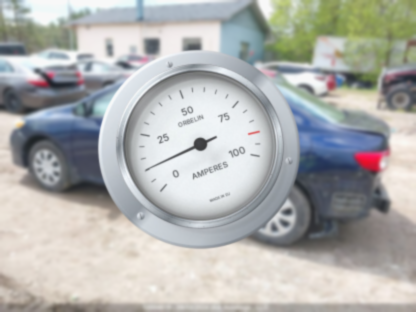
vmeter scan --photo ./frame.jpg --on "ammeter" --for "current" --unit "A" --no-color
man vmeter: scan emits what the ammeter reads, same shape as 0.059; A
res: 10; A
